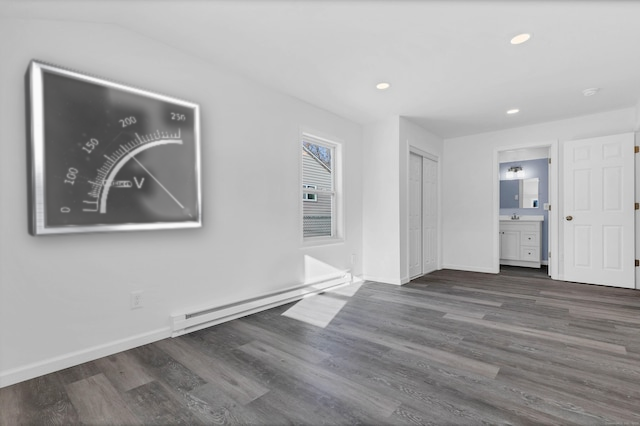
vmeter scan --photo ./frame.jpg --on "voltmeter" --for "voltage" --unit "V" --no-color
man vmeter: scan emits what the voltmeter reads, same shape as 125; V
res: 175; V
